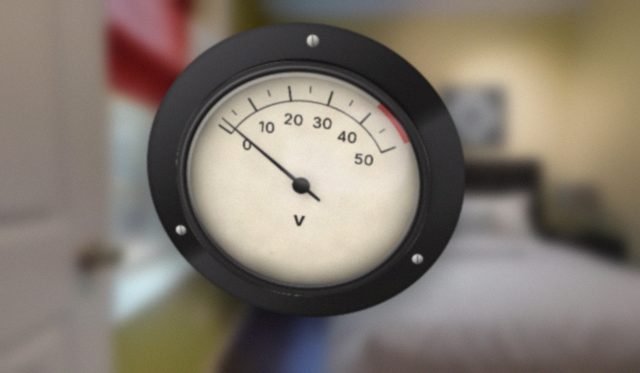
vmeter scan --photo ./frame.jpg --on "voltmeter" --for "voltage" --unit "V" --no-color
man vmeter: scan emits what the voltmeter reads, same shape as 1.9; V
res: 2.5; V
